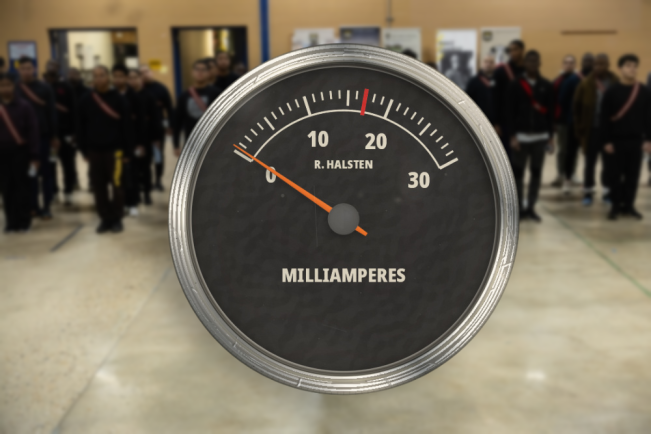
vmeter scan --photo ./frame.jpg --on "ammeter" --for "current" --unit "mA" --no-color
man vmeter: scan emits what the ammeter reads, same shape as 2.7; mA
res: 0.5; mA
